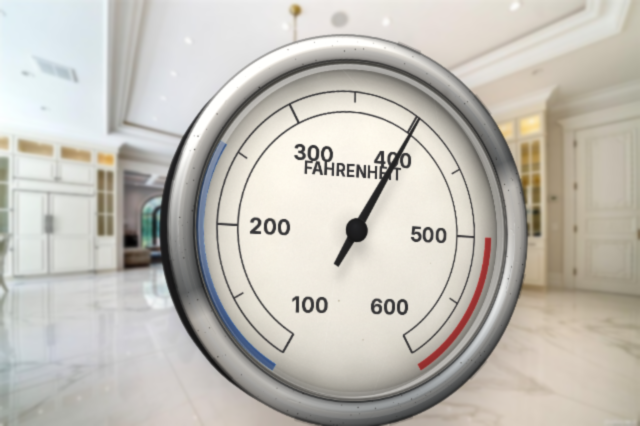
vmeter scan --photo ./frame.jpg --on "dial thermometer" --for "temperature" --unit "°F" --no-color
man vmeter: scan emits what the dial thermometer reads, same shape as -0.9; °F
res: 400; °F
